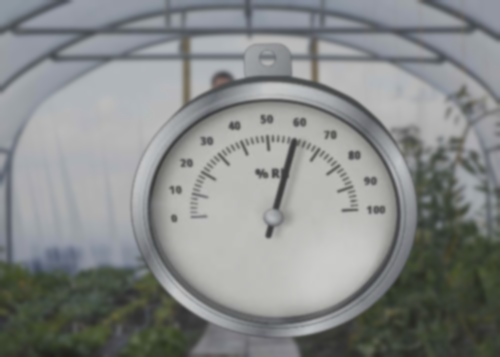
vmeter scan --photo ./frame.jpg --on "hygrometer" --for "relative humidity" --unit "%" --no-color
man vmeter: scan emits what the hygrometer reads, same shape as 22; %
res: 60; %
